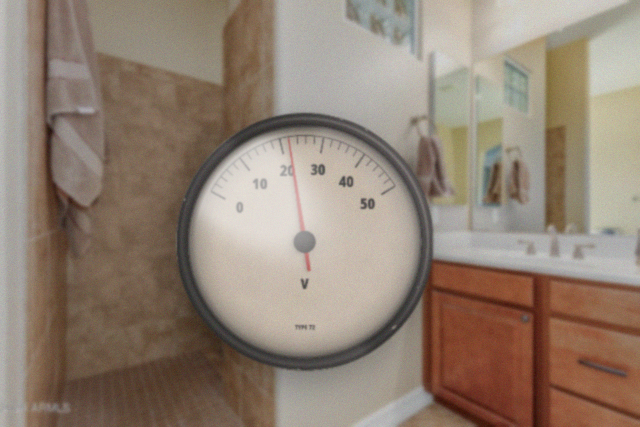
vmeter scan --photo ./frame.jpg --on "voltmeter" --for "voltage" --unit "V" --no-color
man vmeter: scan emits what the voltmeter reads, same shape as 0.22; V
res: 22; V
